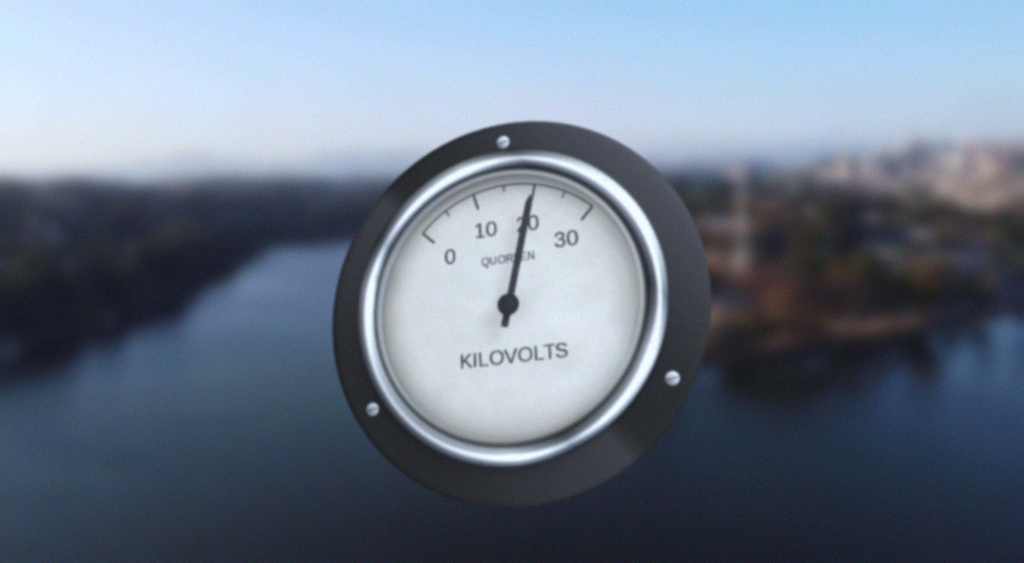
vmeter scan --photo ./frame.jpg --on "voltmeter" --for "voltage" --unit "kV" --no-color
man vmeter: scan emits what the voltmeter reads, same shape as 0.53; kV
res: 20; kV
